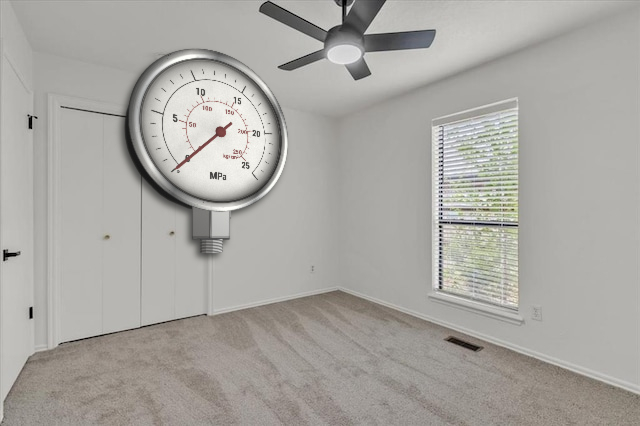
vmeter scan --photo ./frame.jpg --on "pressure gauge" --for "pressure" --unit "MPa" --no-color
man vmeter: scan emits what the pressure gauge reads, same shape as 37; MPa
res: 0; MPa
